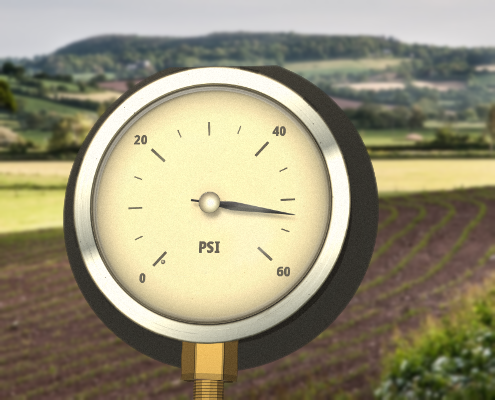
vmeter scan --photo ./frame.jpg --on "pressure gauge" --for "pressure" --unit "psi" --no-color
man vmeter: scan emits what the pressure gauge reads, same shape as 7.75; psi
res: 52.5; psi
